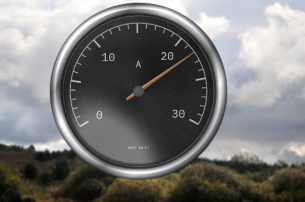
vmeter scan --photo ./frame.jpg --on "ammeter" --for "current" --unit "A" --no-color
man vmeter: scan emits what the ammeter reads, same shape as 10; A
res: 22; A
